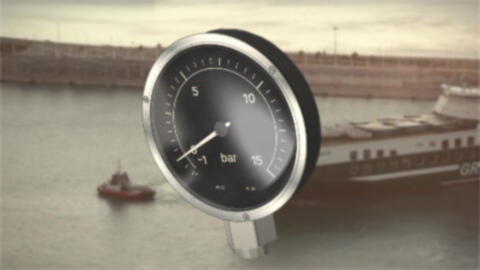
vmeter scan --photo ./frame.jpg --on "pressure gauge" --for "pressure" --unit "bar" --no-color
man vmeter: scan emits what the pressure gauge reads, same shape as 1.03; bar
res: 0; bar
